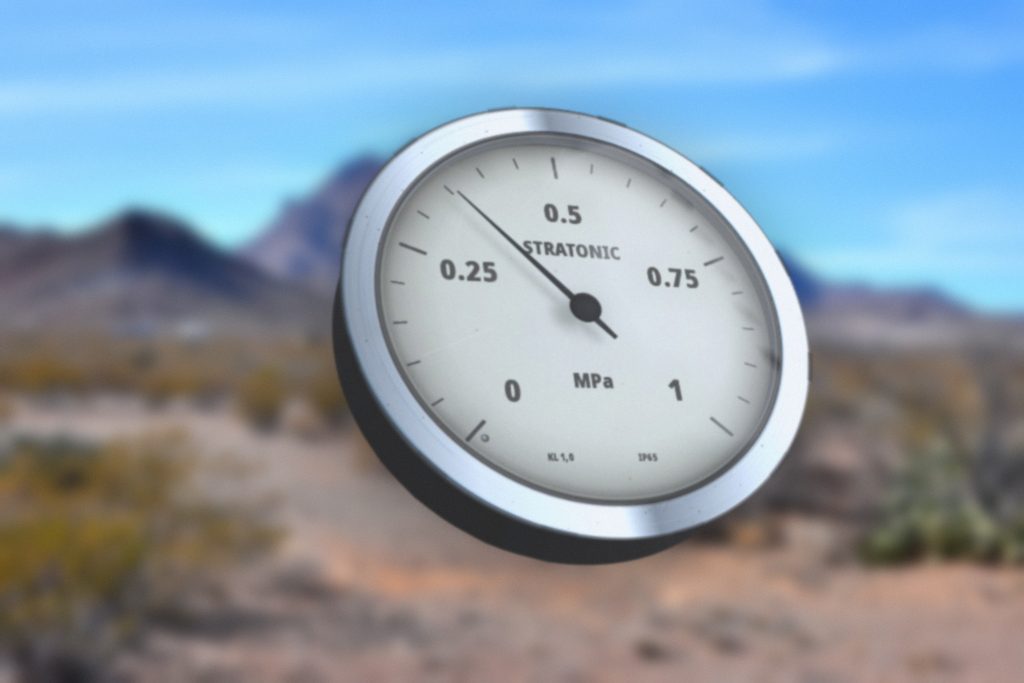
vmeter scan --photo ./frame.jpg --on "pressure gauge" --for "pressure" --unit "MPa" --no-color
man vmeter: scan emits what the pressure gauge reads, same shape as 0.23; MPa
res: 0.35; MPa
